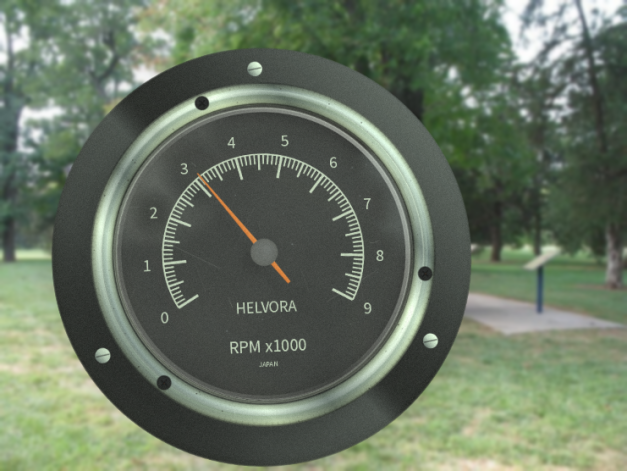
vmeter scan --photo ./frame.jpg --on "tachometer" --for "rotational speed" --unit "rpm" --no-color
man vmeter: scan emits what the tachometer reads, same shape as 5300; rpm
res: 3100; rpm
